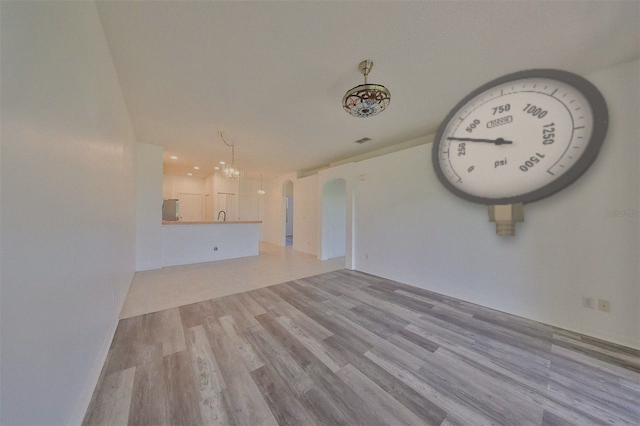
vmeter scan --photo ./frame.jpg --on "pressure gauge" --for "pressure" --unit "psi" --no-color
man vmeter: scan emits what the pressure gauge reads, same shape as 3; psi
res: 350; psi
